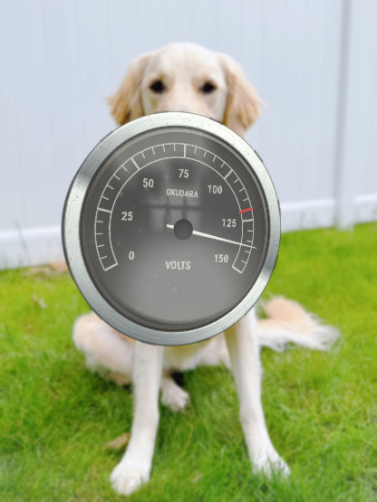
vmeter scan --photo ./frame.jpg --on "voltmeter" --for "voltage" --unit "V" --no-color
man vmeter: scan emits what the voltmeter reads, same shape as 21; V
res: 137.5; V
